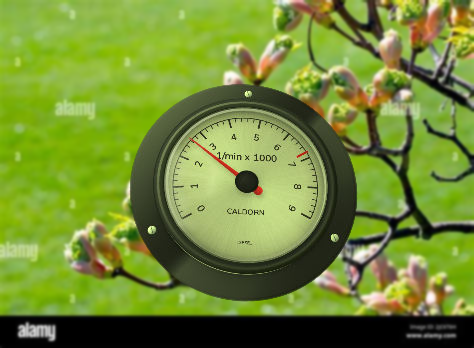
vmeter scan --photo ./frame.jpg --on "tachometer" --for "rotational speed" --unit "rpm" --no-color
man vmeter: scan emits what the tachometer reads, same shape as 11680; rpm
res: 2600; rpm
